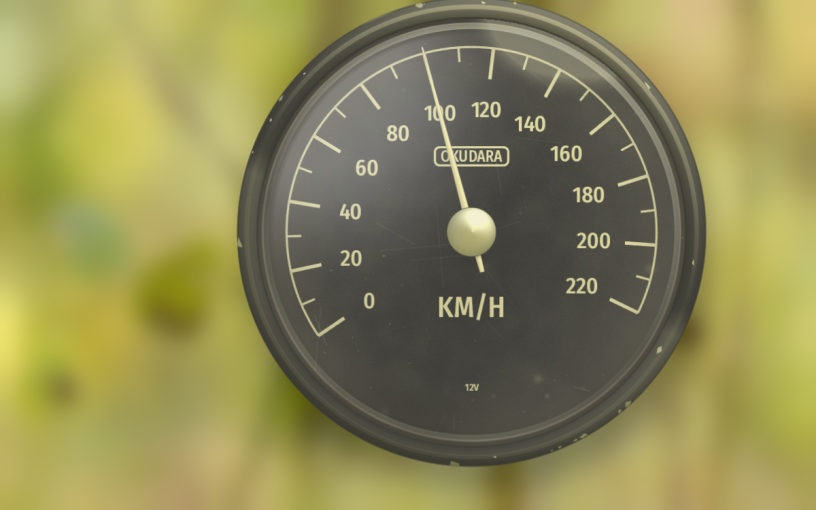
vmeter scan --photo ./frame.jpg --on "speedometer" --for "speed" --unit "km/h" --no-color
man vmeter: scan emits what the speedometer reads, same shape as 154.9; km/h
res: 100; km/h
